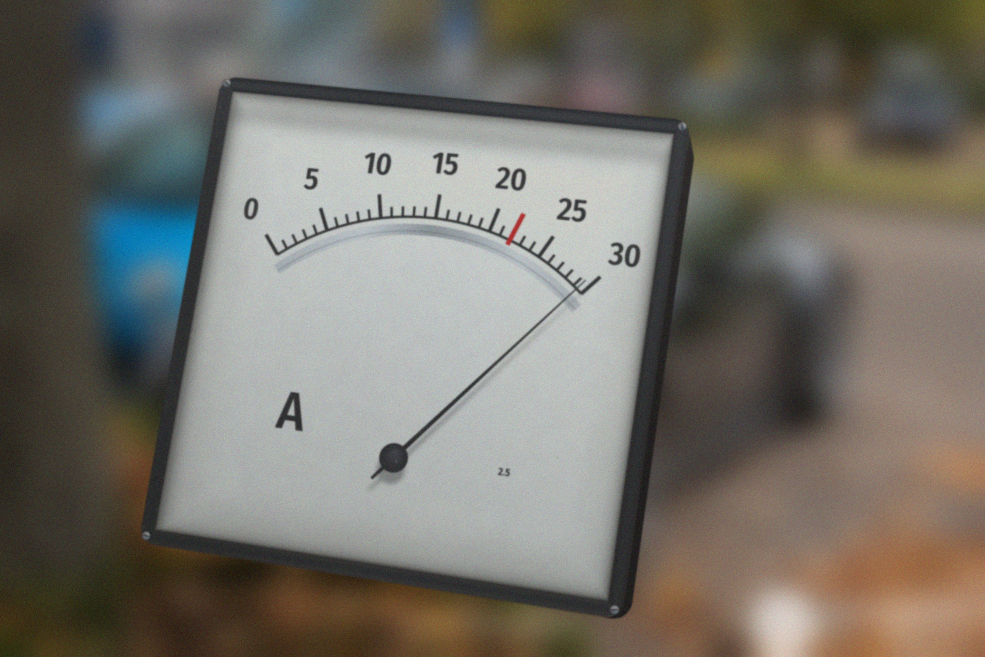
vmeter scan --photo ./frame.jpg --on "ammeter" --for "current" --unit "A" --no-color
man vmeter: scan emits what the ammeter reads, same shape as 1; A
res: 29.5; A
